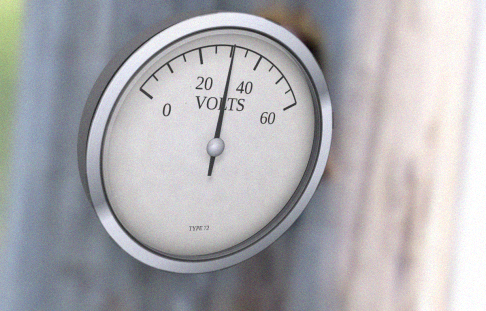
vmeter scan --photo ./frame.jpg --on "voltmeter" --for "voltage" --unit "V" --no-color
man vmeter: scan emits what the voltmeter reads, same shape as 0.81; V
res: 30; V
